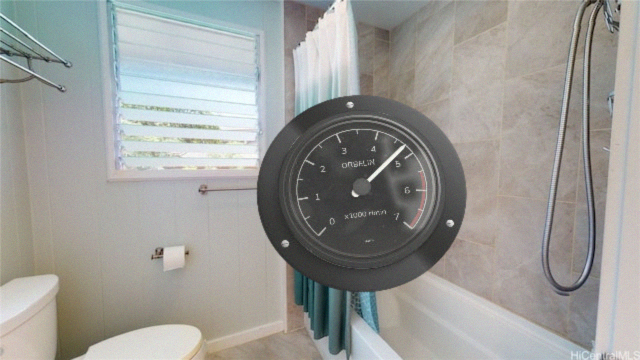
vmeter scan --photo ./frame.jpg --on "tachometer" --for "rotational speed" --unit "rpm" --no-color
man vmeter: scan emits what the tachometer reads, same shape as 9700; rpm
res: 4750; rpm
